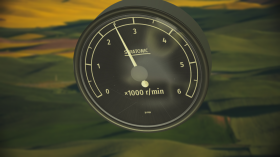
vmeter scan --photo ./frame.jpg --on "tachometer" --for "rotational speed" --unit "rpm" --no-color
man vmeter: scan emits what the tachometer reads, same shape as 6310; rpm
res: 2500; rpm
